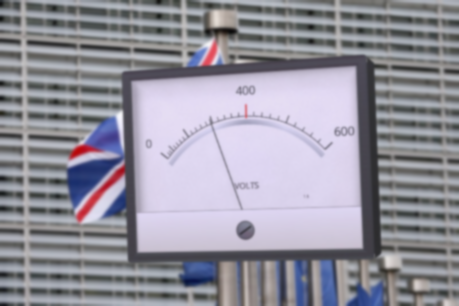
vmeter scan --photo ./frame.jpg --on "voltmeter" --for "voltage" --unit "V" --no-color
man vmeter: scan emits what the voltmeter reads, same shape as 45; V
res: 300; V
